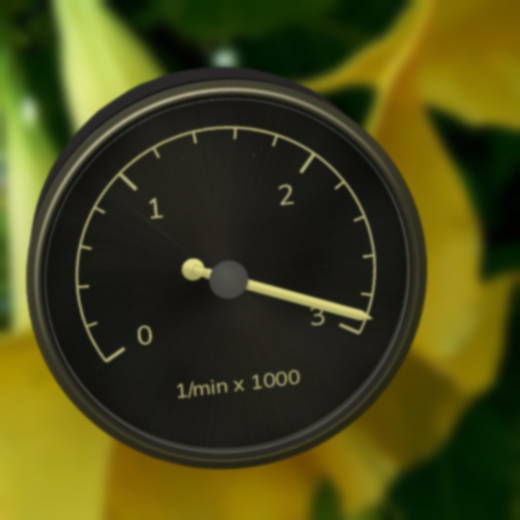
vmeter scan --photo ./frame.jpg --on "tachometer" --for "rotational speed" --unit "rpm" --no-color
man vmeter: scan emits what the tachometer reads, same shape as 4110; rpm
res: 2900; rpm
